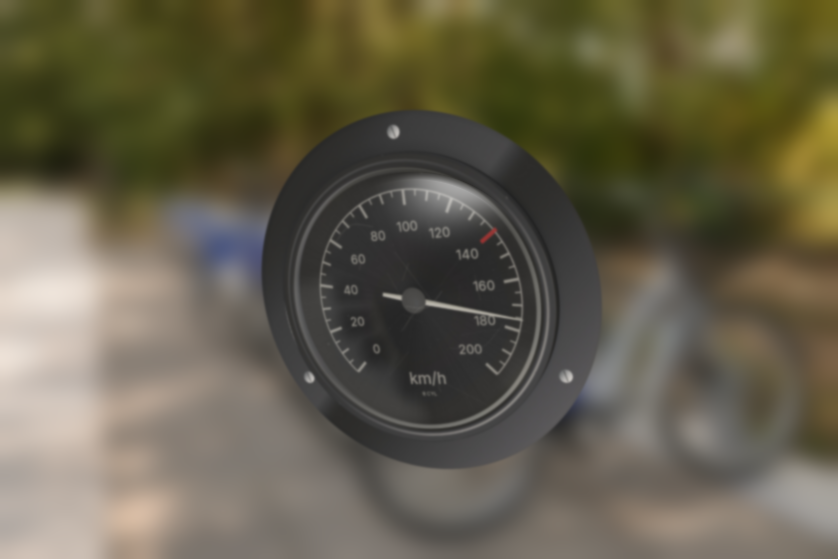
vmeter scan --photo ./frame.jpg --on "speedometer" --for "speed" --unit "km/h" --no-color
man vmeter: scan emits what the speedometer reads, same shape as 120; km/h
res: 175; km/h
